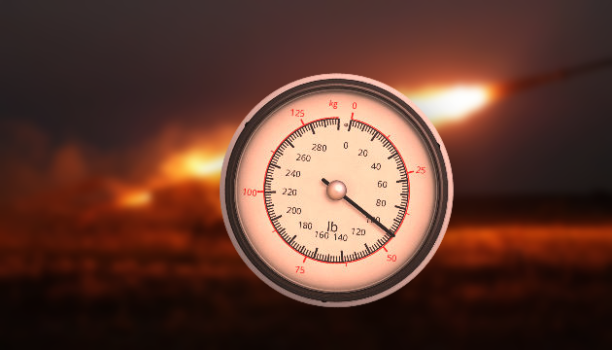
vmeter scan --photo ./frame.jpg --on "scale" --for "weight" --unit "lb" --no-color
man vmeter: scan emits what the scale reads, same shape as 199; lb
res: 100; lb
